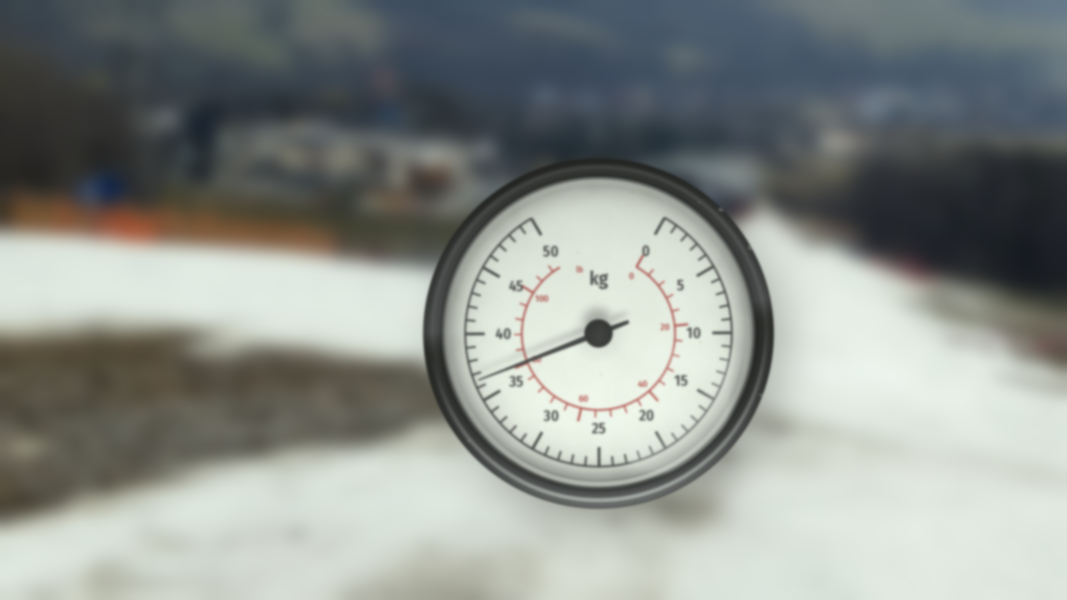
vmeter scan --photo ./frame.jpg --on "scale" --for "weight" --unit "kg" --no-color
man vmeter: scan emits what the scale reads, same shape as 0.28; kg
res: 36.5; kg
